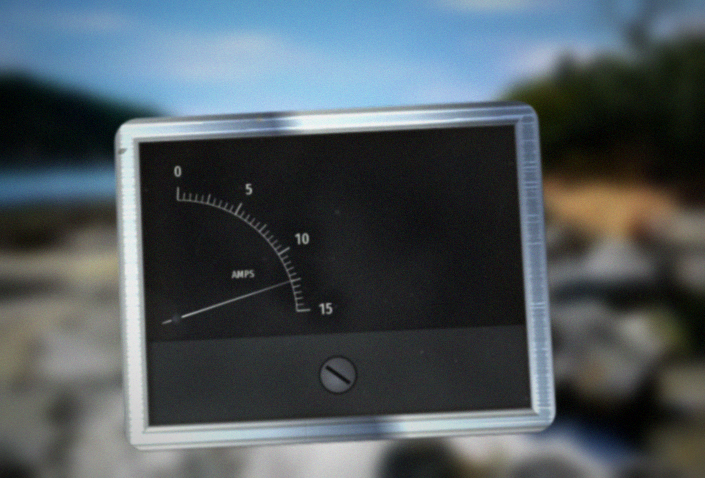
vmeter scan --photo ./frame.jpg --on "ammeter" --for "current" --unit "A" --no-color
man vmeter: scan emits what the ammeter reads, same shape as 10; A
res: 12.5; A
